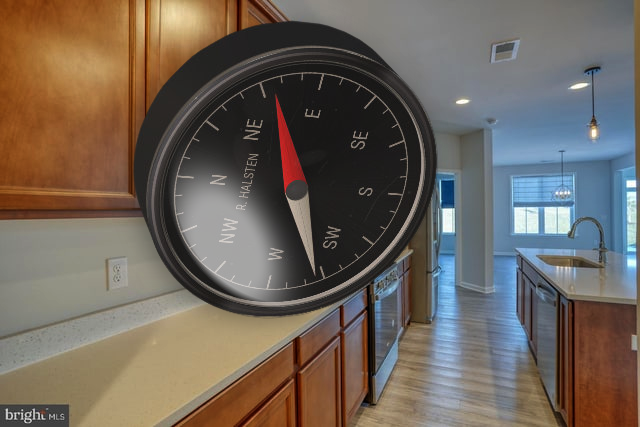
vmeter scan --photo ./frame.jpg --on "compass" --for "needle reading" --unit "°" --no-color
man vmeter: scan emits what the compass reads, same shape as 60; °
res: 65; °
